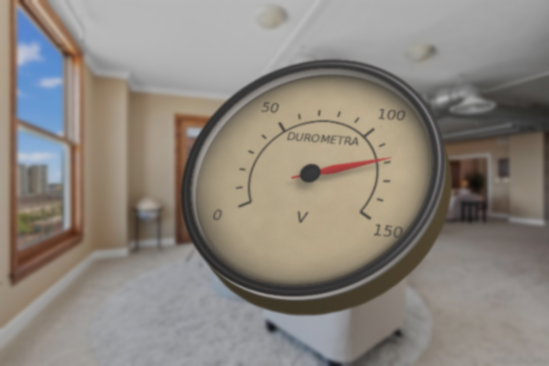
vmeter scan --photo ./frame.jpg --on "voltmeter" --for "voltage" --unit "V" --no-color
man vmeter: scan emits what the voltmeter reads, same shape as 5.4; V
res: 120; V
